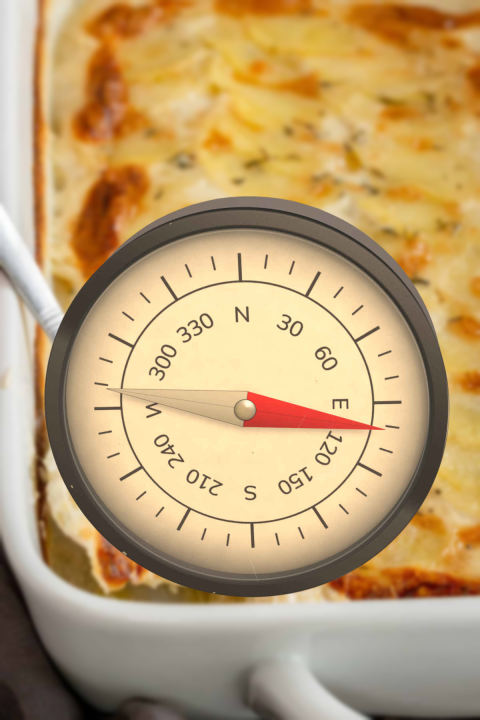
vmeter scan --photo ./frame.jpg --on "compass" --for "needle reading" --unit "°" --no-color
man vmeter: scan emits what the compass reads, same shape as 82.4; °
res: 100; °
